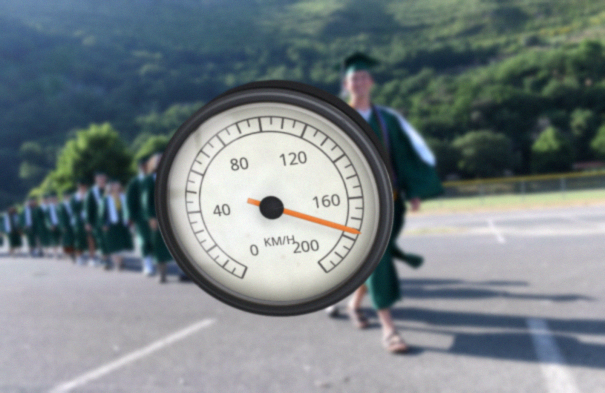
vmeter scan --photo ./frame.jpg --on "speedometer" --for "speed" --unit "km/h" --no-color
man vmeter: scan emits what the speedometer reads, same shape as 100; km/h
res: 175; km/h
